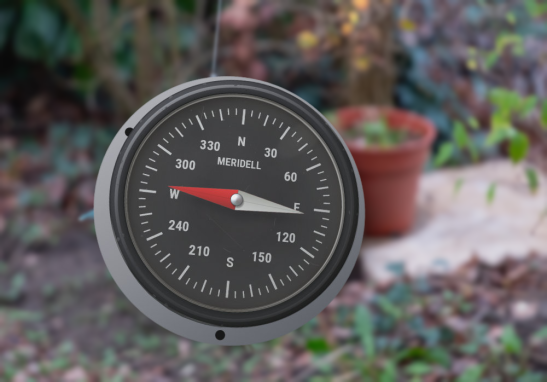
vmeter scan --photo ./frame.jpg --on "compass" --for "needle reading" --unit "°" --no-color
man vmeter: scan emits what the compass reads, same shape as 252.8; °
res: 275; °
